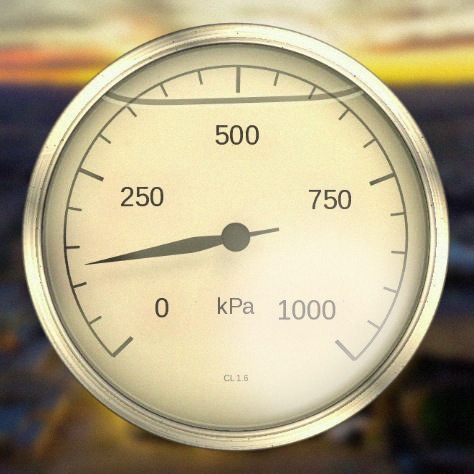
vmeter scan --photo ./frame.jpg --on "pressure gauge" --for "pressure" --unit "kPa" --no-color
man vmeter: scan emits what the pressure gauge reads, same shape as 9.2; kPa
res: 125; kPa
